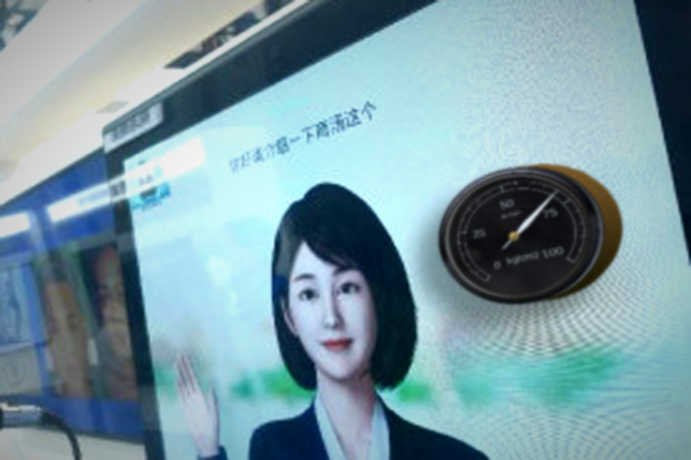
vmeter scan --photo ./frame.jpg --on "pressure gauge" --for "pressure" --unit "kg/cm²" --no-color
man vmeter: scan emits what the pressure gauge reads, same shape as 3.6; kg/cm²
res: 70; kg/cm²
